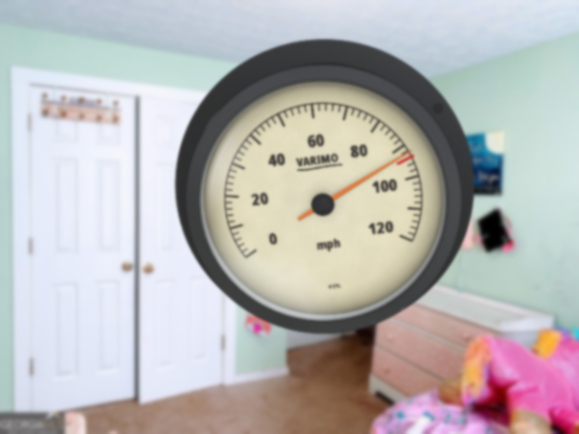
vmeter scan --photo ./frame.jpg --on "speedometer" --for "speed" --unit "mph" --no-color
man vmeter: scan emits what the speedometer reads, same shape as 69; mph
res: 92; mph
